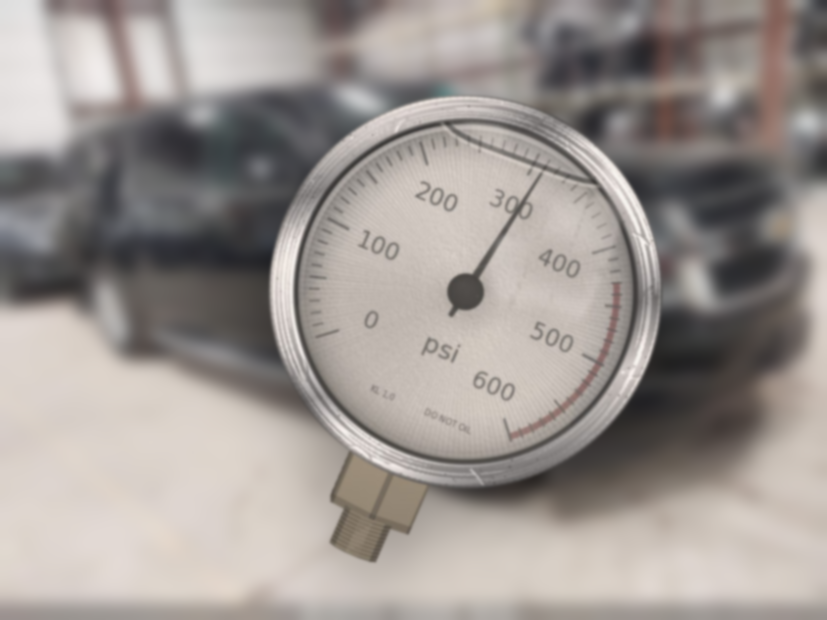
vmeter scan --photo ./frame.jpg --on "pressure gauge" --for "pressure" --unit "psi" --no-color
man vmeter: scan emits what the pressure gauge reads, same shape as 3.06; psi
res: 310; psi
